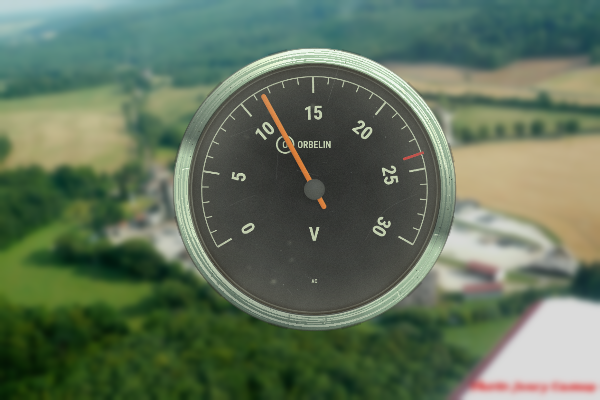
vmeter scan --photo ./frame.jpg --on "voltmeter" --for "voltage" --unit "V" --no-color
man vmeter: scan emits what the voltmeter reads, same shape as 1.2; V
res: 11.5; V
